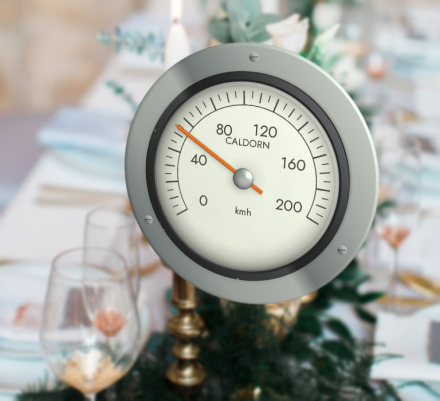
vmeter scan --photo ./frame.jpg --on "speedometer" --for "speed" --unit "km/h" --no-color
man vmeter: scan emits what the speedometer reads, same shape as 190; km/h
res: 55; km/h
